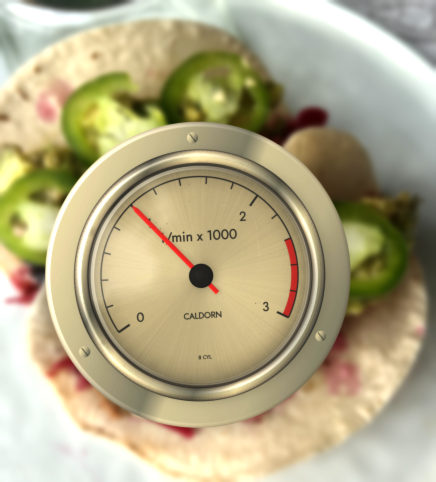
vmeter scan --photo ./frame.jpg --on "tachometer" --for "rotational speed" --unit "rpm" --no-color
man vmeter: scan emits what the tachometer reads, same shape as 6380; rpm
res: 1000; rpm
